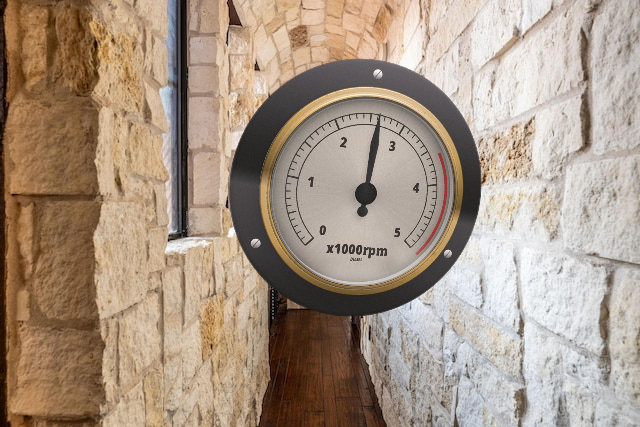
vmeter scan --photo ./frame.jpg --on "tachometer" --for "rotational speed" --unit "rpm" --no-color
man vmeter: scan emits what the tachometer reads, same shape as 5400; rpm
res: 2600; rpm
